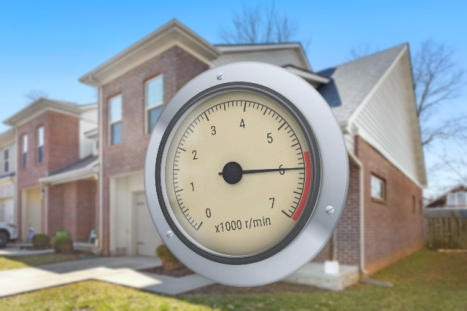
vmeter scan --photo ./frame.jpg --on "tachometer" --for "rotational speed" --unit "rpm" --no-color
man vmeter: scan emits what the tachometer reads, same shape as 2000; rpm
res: 6000; rpm
